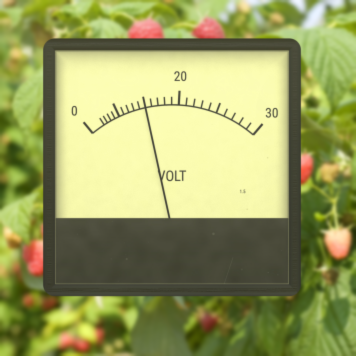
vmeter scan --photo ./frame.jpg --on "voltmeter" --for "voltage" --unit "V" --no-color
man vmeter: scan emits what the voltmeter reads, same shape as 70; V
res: 15; V
